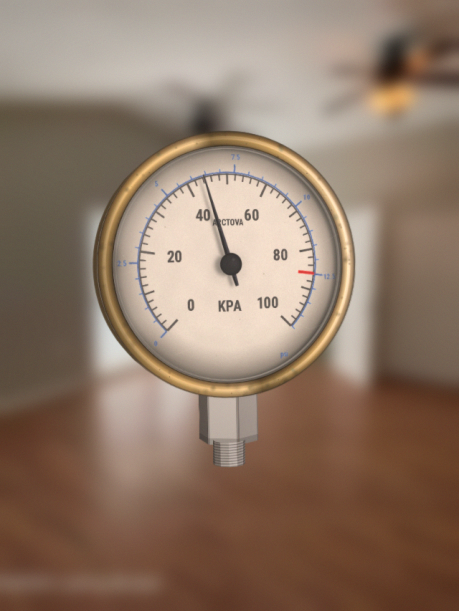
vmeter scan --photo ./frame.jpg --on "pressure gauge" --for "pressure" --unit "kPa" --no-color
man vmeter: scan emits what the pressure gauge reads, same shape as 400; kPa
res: 44; kPa
